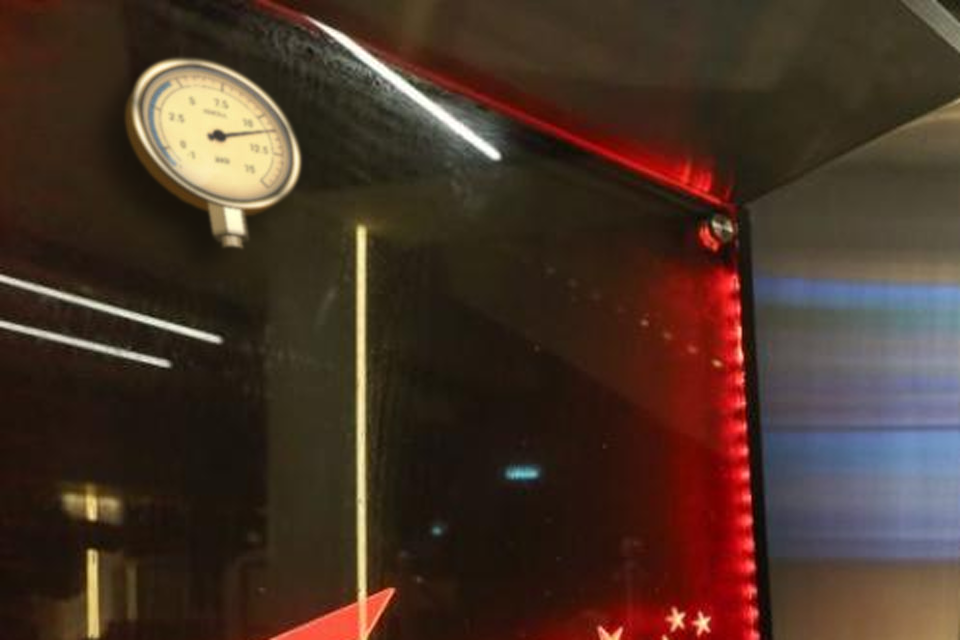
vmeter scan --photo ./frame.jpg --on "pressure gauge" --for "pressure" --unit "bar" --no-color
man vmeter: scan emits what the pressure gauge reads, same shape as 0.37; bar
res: 11; bar
